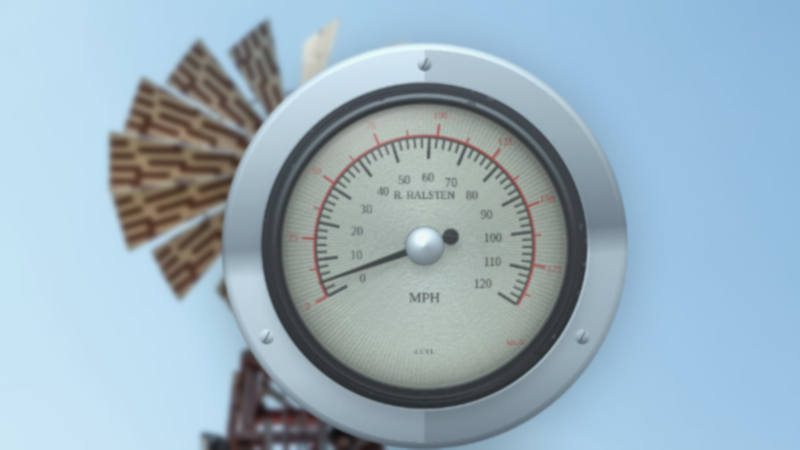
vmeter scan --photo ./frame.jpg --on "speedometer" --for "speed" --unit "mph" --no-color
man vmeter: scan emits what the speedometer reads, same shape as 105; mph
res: 4; mph
